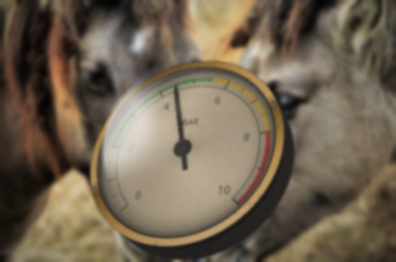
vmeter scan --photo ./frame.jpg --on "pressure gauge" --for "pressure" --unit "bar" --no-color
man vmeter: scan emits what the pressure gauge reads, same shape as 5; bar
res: 4.5; bar
